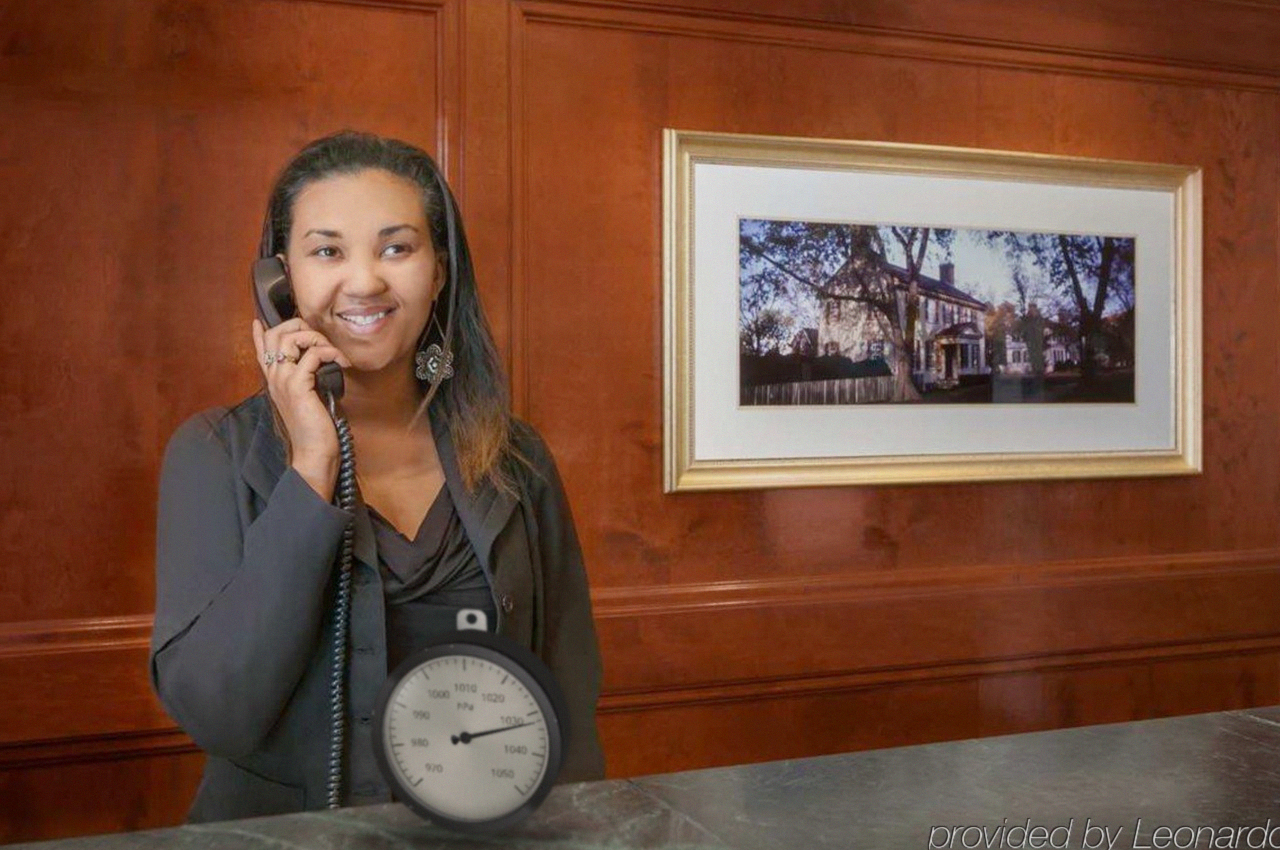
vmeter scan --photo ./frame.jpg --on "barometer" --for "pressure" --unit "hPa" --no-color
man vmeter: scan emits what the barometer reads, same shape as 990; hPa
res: 1032; hPa
